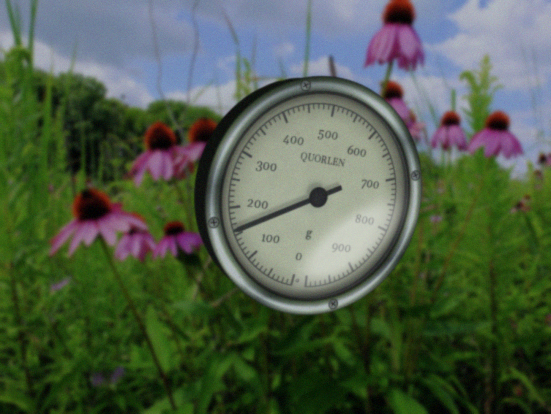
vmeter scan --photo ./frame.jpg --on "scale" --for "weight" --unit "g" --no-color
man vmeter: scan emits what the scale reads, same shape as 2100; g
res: 160; g
